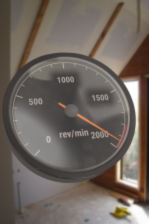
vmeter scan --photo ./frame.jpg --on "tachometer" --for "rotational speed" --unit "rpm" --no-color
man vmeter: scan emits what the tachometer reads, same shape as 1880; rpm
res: 1950; rpm
